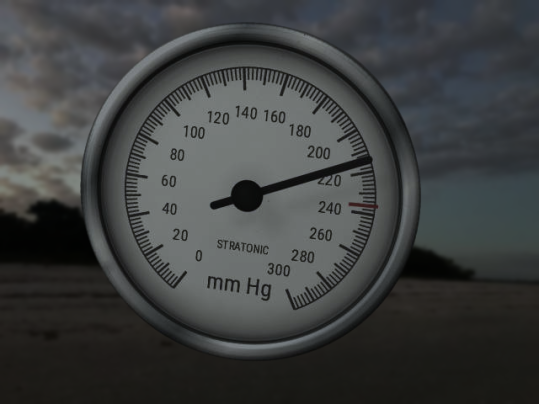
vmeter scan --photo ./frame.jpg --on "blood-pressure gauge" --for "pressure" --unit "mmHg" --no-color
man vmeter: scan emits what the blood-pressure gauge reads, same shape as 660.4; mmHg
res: 214; mmHg
